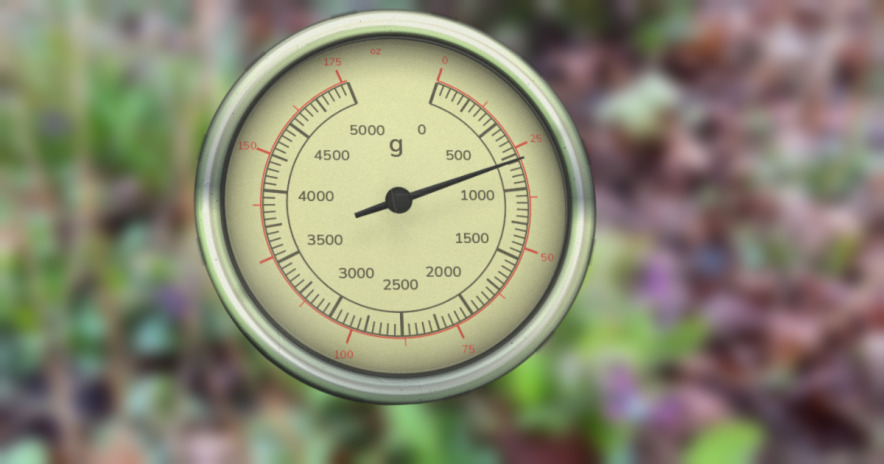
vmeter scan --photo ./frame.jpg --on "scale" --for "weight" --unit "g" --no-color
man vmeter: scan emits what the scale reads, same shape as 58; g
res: 800; g
